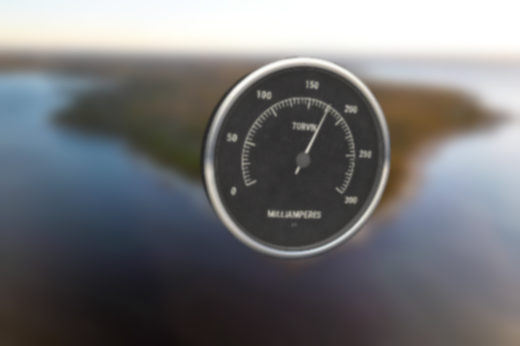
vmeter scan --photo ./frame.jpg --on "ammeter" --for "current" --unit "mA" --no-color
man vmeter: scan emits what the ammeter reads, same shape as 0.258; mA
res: 175; mA
